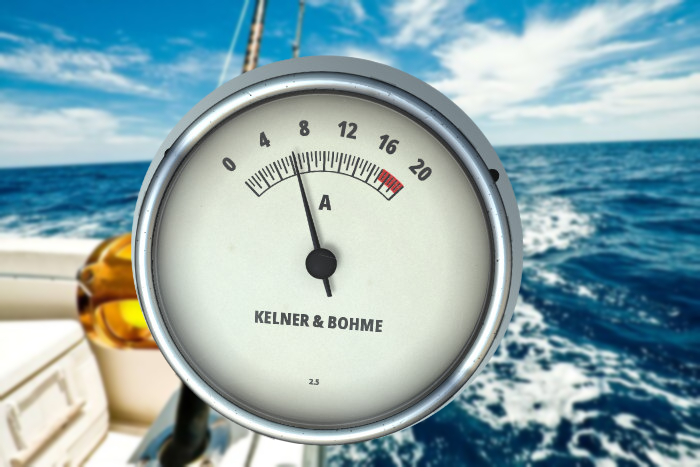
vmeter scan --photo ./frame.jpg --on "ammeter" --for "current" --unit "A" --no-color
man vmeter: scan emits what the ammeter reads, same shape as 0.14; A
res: 6.5; A
